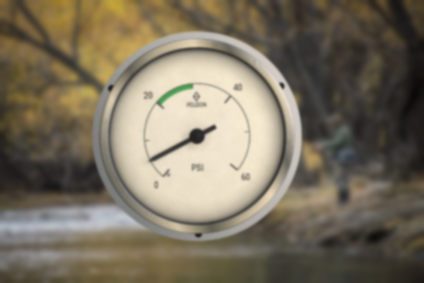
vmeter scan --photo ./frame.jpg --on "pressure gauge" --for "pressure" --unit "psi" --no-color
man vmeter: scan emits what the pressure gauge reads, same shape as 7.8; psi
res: 5; psi
